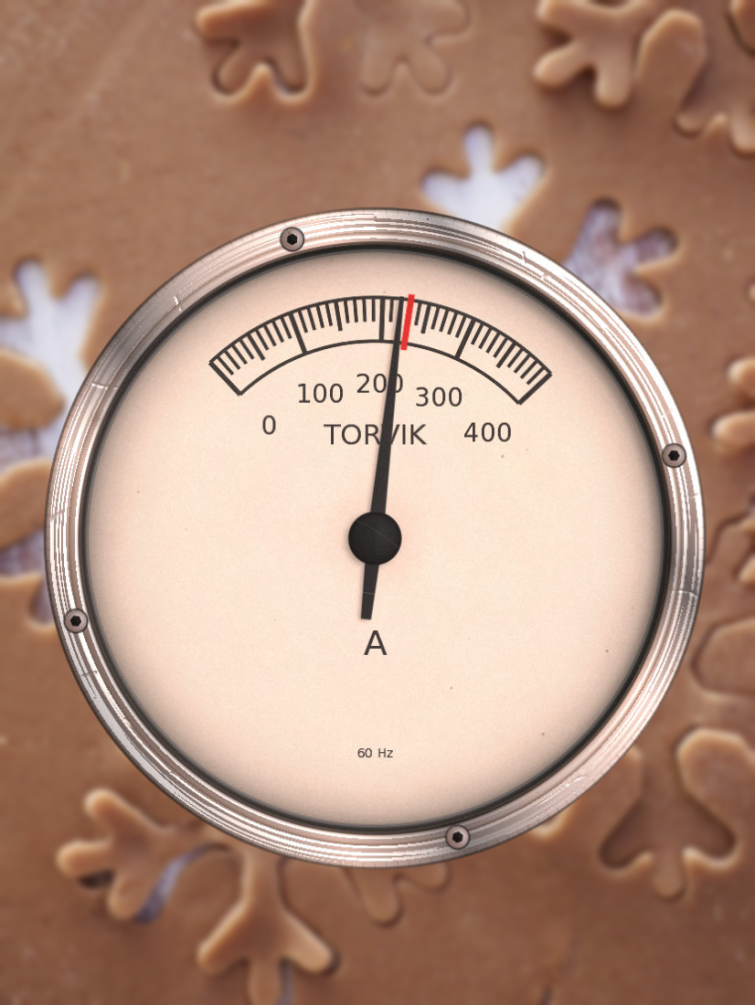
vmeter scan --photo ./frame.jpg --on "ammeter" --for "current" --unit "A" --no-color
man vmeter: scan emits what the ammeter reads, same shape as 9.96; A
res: 220; A
